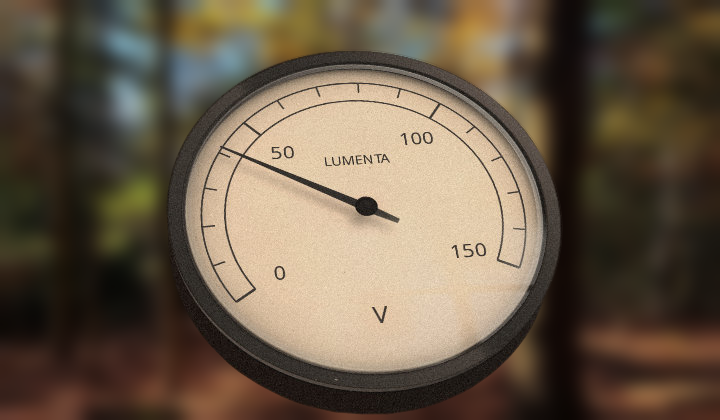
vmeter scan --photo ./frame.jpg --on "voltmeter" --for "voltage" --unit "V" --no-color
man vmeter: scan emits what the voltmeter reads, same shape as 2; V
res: 40; V
